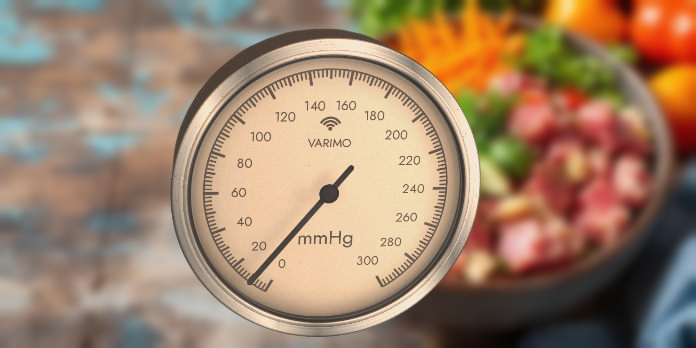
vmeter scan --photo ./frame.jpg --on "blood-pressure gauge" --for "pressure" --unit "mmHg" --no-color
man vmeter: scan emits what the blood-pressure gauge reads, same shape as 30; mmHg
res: 10; mmHg
